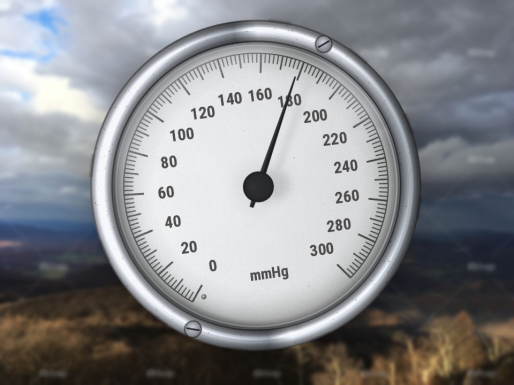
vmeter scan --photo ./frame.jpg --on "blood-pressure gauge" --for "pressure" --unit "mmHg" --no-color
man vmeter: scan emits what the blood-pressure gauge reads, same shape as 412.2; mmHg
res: 178; mmHg
